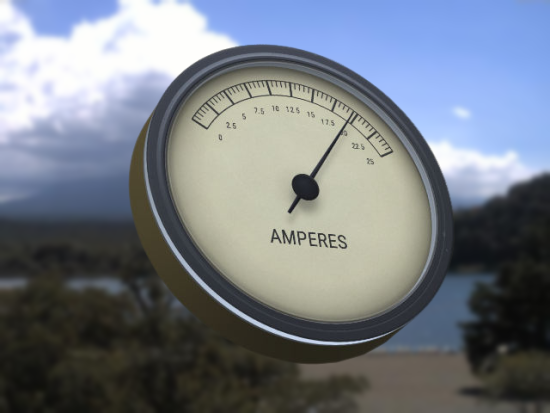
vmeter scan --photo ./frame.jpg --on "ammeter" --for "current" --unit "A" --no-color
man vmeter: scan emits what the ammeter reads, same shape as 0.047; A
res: 19.5; A
